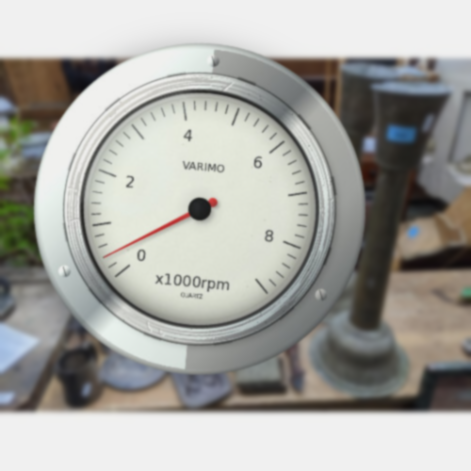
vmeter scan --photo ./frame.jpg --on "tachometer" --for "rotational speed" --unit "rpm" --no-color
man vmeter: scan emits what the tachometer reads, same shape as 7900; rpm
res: 400; rpm
